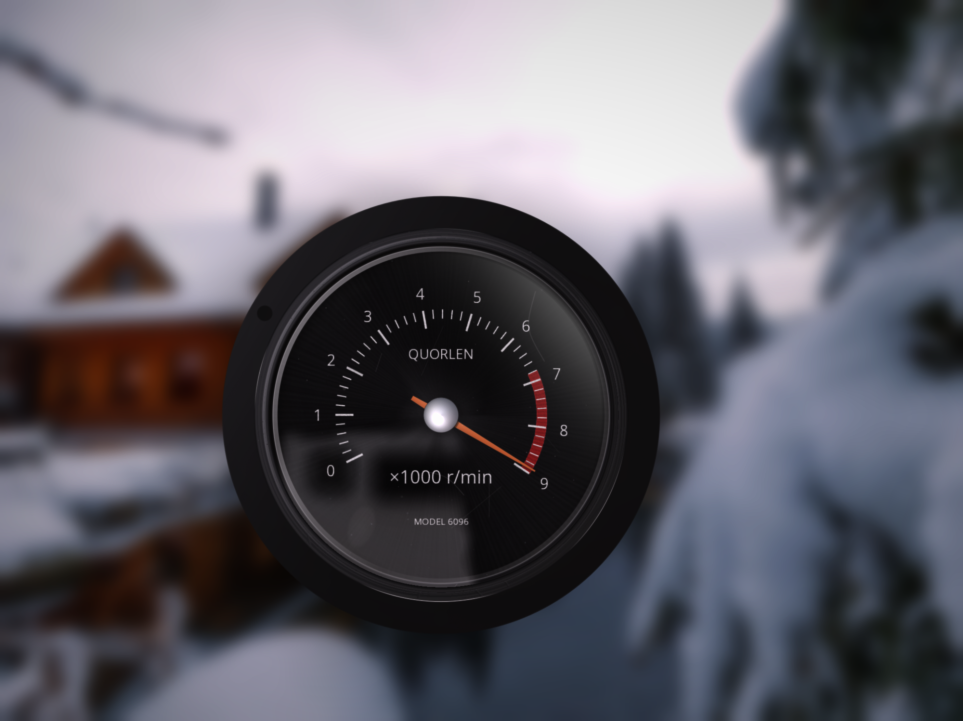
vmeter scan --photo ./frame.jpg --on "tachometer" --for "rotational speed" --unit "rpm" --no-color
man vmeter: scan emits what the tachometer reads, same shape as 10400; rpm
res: 8900; rpm
